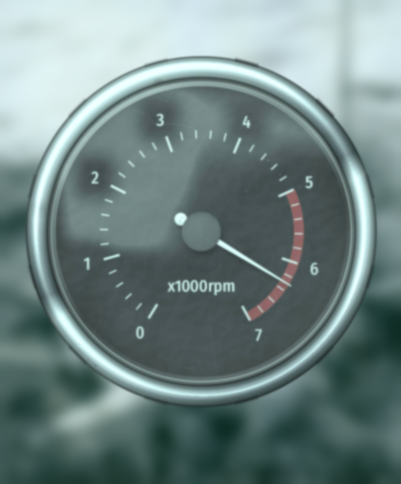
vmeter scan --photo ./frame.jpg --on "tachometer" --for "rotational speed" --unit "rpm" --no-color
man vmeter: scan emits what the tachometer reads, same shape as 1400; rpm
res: 6300; rpm
